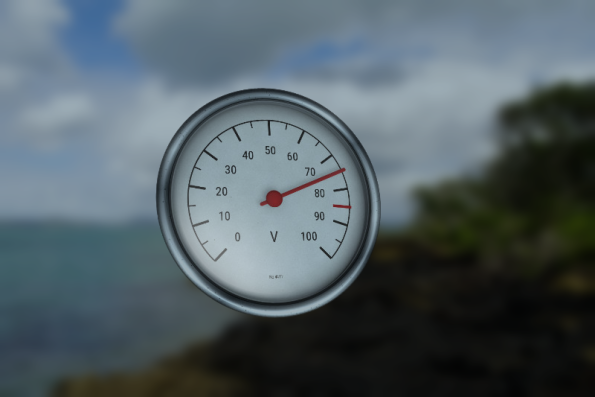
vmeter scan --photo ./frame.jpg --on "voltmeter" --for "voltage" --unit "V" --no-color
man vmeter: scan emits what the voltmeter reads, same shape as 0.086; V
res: 75; V
